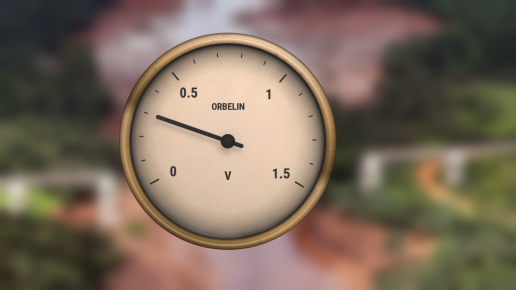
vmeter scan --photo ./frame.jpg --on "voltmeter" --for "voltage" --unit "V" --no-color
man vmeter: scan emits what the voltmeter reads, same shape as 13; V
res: 0.3; V
